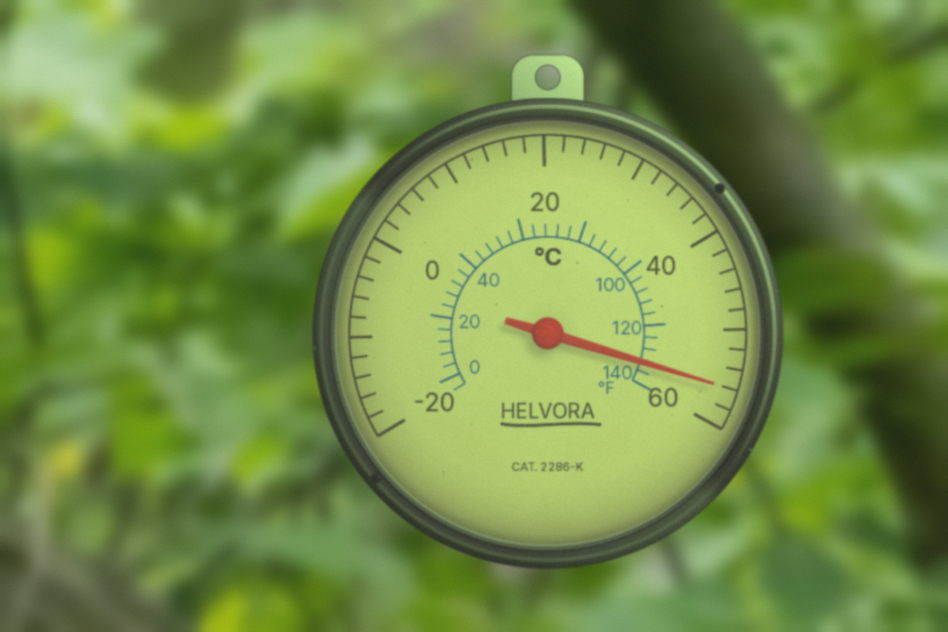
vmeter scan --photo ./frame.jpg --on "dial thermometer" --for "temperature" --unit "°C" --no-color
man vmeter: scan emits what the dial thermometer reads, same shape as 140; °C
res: 56; °C
